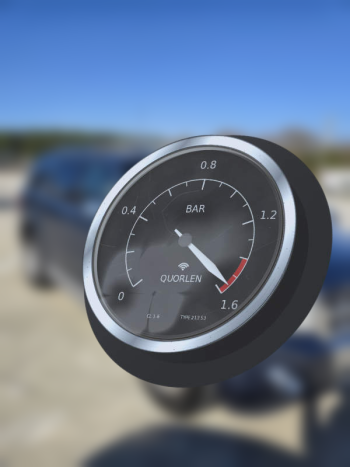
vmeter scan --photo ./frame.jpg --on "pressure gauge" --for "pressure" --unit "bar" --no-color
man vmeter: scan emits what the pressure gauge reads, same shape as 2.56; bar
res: 1.55; bar
